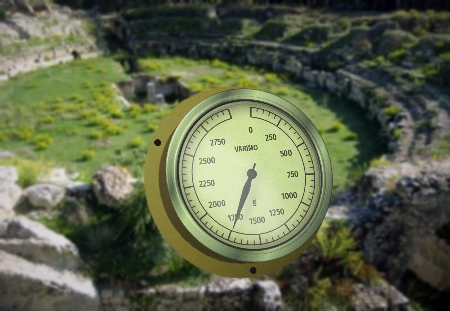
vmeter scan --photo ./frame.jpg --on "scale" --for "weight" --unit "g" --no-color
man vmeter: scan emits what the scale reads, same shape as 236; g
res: 1750; g
